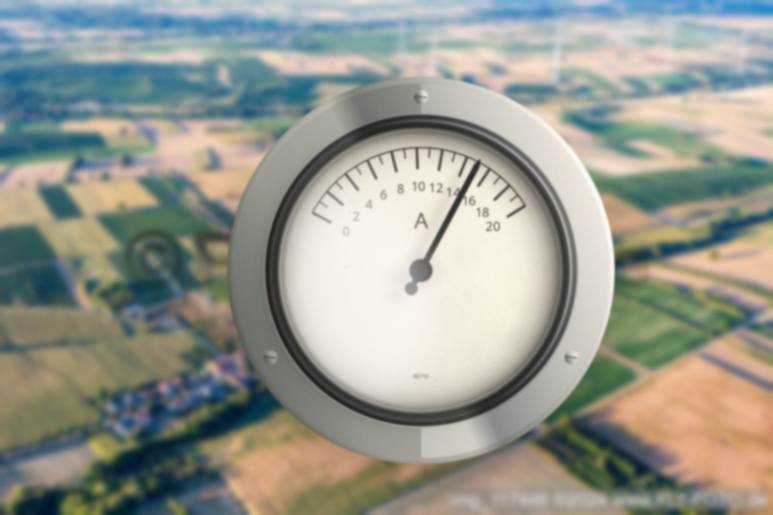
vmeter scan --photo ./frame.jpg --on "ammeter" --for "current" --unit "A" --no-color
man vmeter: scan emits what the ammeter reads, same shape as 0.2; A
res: 15; A
